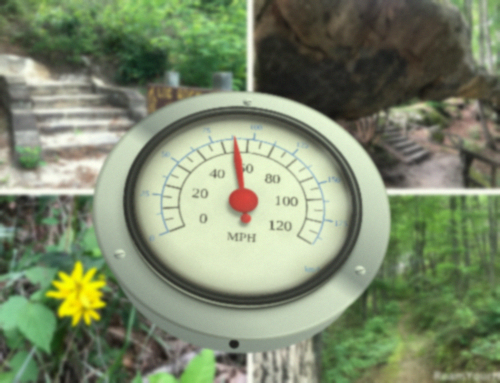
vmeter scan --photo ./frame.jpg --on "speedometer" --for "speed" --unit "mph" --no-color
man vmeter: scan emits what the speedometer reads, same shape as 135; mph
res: 55; mph
